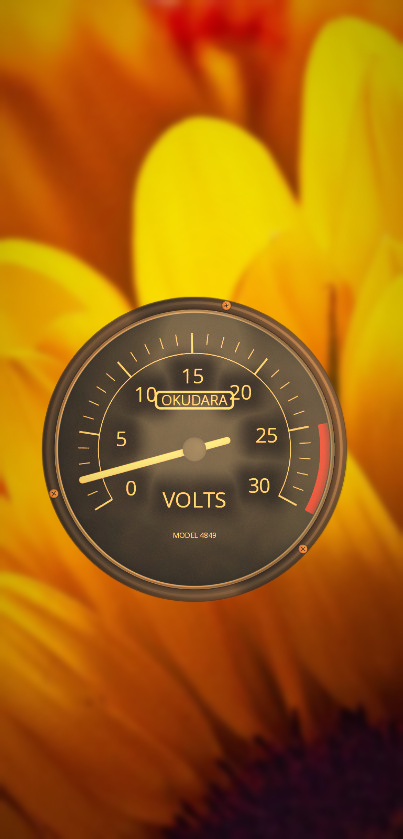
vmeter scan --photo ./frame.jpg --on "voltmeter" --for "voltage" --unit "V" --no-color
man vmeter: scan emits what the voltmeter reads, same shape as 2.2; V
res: 2; V
